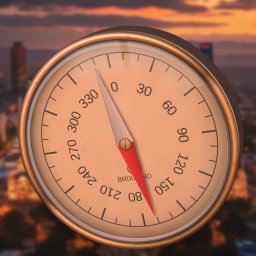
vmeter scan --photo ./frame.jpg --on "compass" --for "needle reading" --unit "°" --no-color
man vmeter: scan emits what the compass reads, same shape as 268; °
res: 170; °
